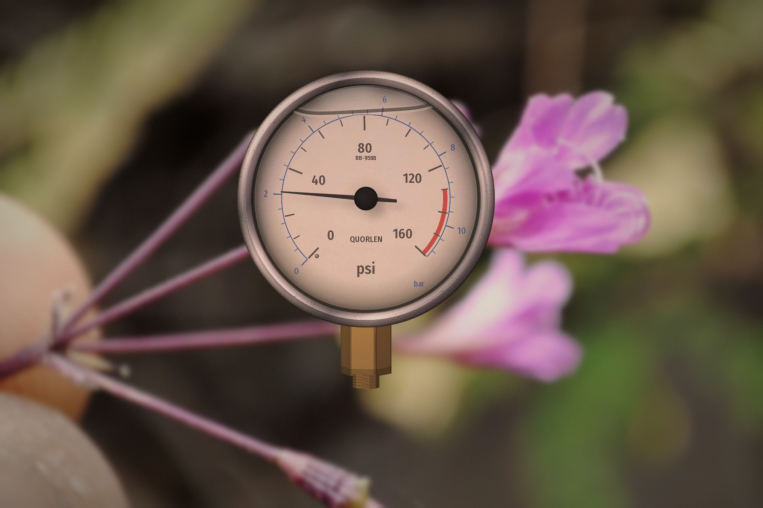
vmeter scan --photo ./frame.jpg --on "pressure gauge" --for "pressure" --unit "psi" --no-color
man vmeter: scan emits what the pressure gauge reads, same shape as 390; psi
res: 30; psi
